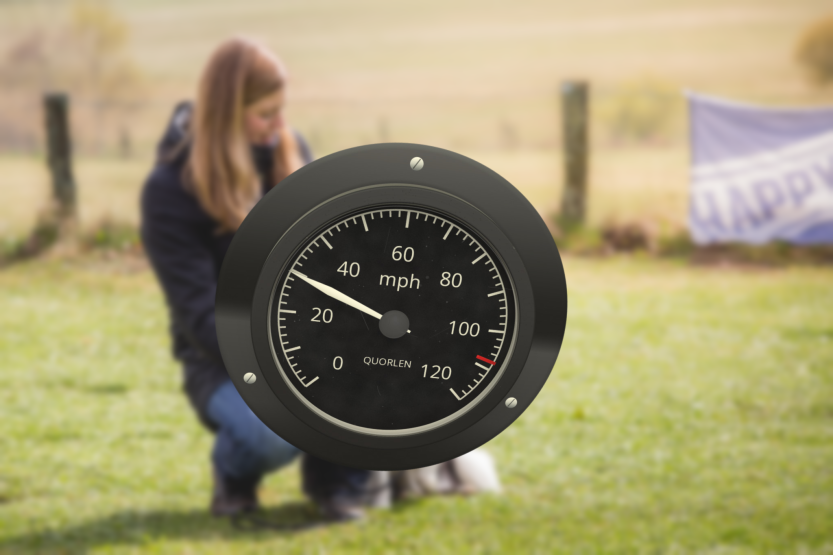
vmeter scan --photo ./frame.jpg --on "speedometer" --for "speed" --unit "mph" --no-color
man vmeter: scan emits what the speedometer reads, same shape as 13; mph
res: 30; mph
